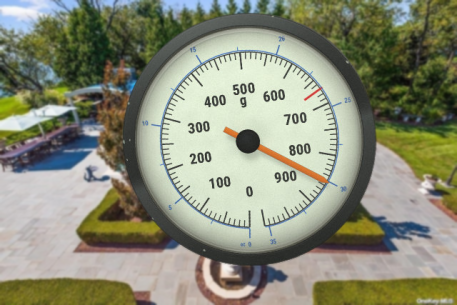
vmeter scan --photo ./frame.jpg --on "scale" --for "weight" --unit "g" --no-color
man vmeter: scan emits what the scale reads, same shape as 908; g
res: 850; g
